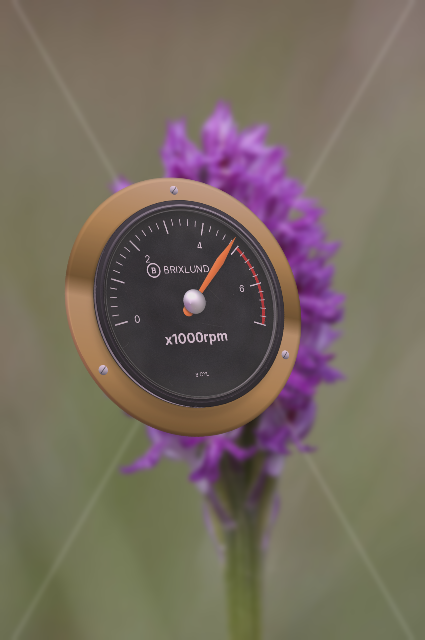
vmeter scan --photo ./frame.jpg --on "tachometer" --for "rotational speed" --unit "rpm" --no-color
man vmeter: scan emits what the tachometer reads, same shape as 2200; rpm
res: 4800; rpm
